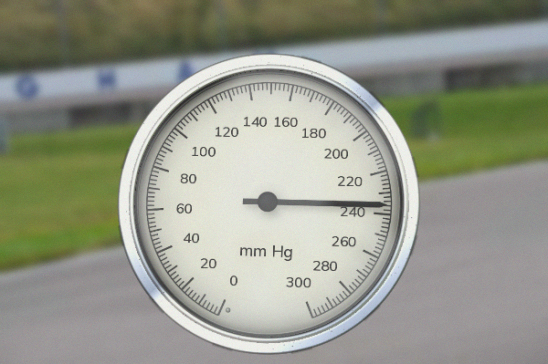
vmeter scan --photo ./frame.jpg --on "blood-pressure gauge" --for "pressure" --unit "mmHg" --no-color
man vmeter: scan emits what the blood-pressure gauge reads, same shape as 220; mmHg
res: 236; mmHg
